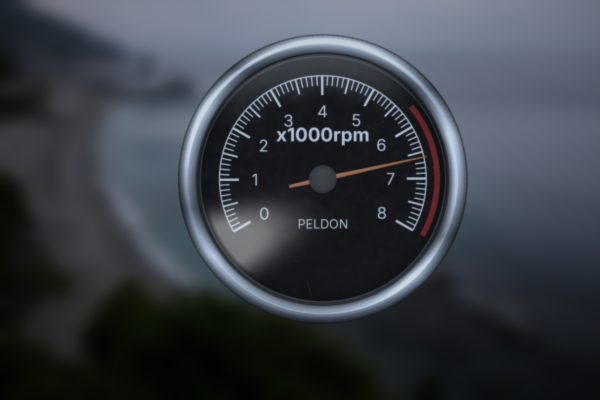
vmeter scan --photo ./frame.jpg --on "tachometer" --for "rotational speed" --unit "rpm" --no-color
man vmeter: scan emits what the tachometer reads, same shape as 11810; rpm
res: 6600; rpm
